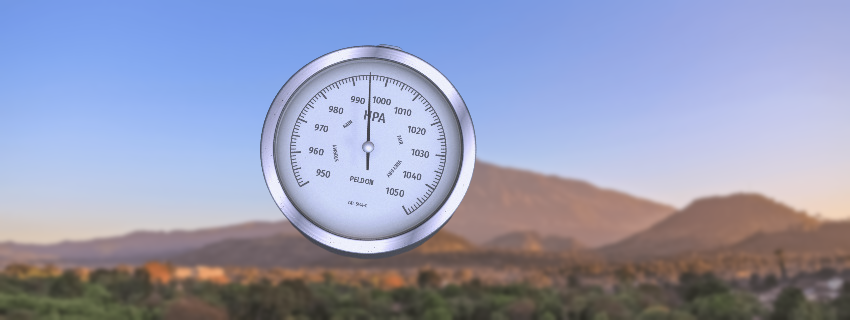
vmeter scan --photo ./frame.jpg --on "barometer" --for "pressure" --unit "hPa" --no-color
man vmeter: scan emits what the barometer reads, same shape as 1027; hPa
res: 995; hPa
